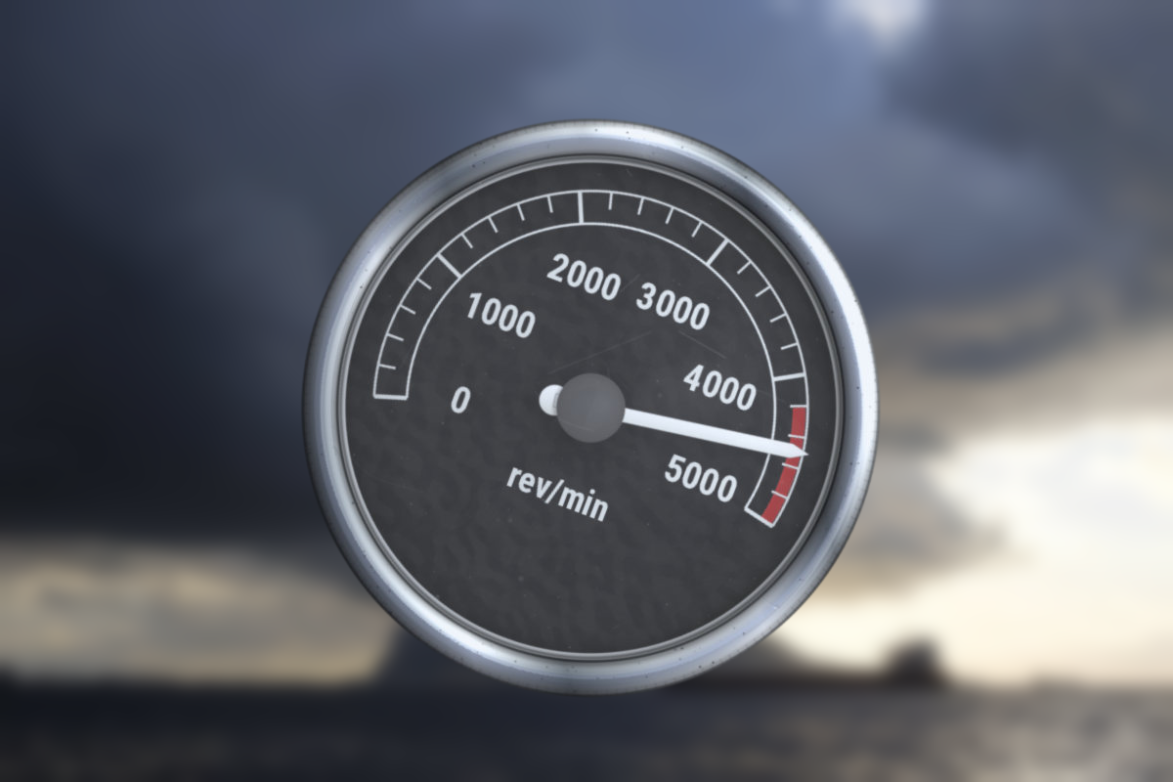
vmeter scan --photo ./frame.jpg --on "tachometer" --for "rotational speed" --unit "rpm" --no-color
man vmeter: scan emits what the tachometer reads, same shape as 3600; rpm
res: 4500; rpm
